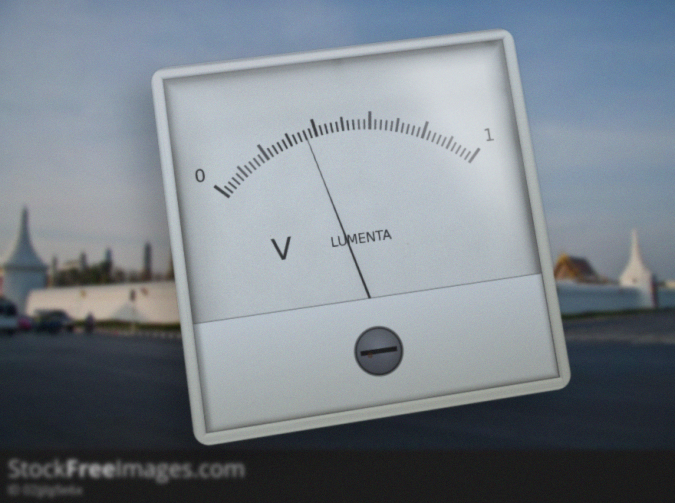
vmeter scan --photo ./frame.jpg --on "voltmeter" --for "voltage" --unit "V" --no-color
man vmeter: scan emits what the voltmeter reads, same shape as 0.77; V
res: 0.36; V
